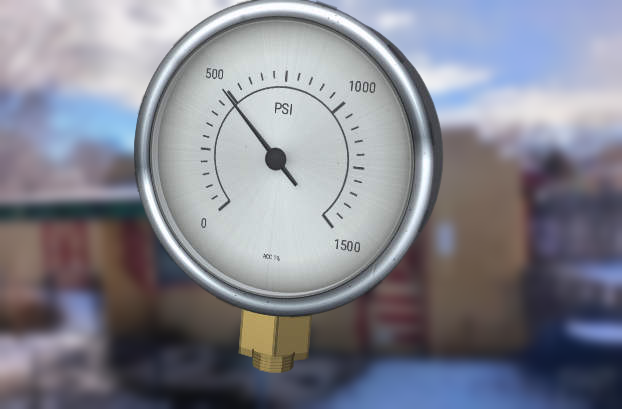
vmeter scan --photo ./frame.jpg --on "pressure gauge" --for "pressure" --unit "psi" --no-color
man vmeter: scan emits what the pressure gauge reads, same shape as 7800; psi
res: 500; psi
